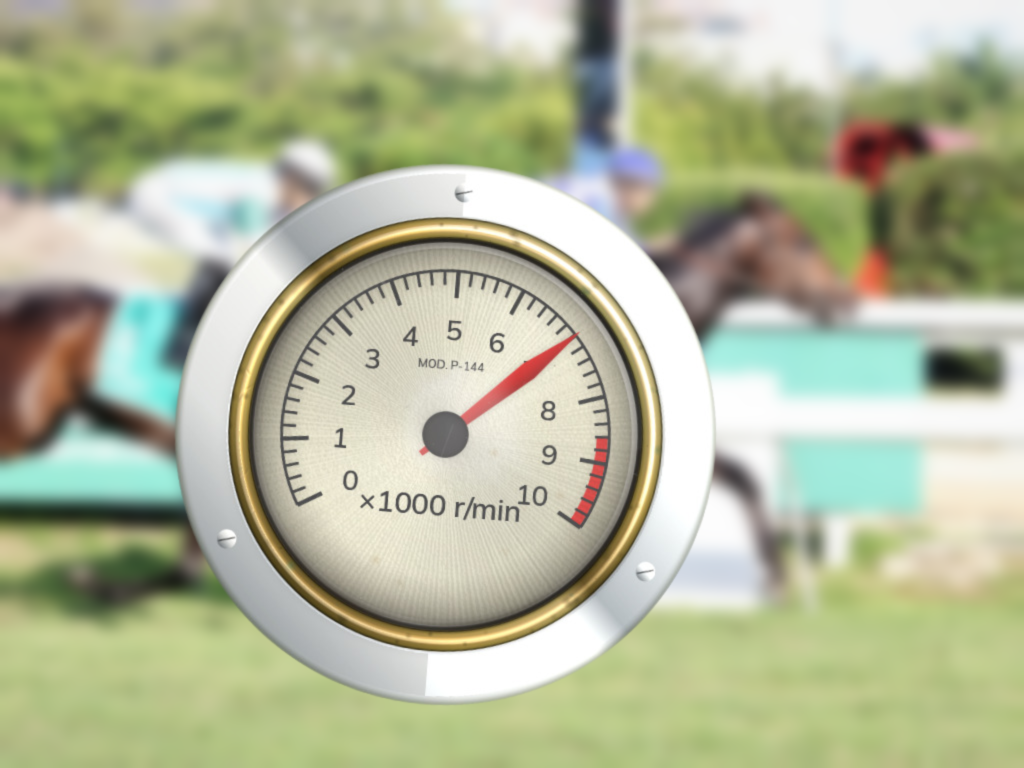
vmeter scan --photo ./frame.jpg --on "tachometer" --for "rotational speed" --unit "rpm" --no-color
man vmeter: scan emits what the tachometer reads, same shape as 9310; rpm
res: 7000; rpm
